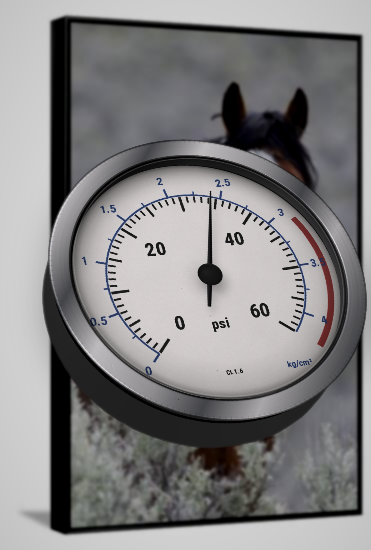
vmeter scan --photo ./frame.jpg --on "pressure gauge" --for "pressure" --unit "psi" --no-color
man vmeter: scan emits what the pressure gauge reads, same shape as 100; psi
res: 34; psi
